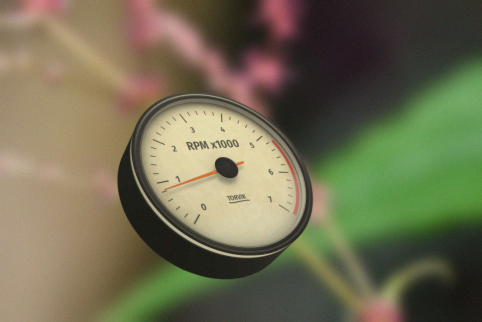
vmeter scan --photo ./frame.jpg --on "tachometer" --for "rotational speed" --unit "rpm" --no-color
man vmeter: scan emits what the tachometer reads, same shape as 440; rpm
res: 800; rpm
